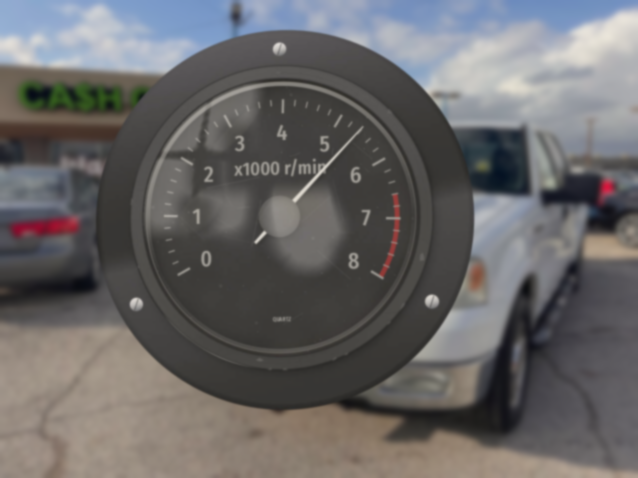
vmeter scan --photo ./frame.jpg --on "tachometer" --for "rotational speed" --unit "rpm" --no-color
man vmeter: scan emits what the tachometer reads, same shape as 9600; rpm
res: 5400; rpm
